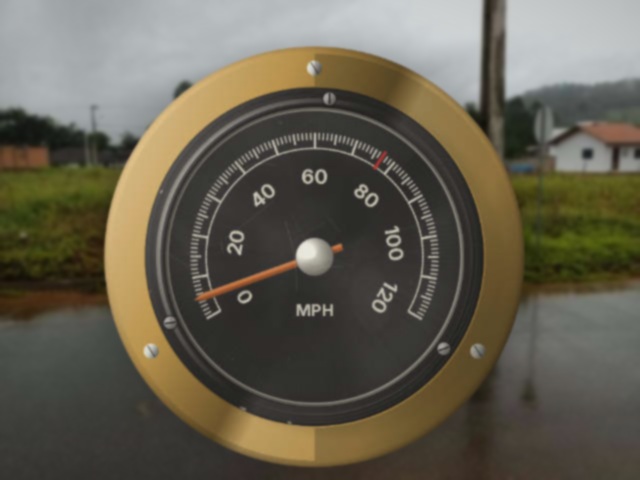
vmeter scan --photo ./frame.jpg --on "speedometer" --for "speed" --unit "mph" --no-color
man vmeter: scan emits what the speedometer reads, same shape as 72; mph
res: 5; mph
